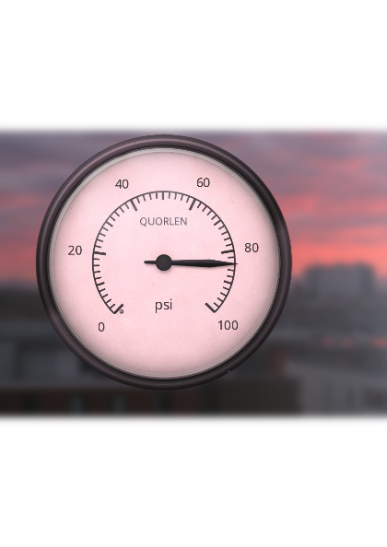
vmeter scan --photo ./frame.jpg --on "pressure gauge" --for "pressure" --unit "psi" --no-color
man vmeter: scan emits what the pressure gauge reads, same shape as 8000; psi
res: 84; psi
